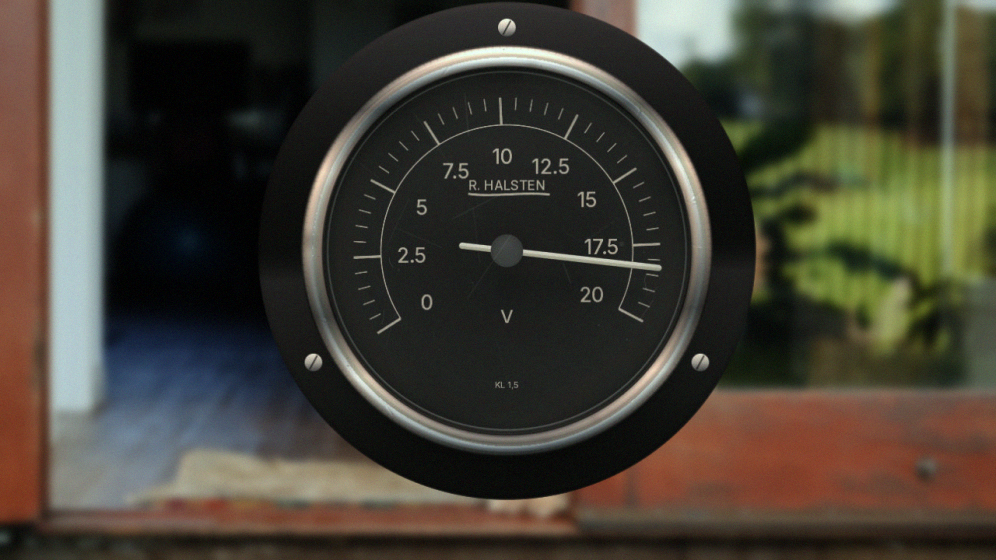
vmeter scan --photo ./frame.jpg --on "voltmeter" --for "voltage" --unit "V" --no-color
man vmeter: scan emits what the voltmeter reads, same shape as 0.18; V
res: 18.25; V
